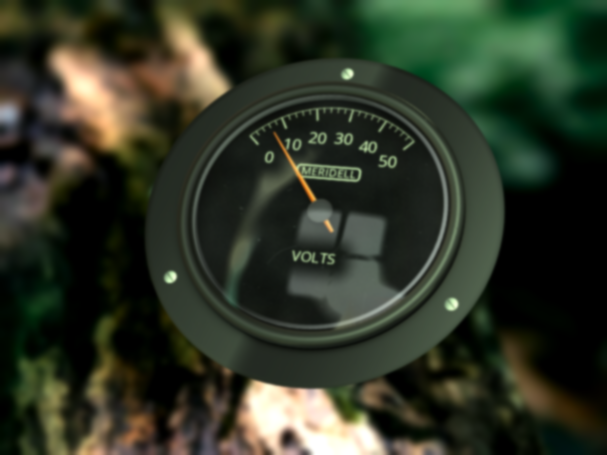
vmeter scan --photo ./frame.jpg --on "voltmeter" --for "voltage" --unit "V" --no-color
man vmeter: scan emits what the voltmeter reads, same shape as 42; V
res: 6; V
